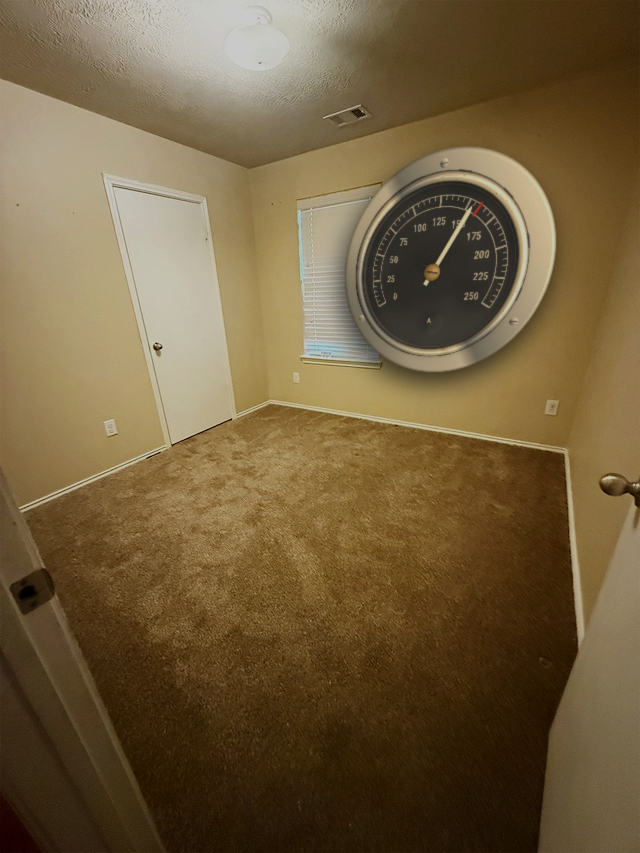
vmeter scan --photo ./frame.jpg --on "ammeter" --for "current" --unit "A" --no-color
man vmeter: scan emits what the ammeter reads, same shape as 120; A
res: 155; A
